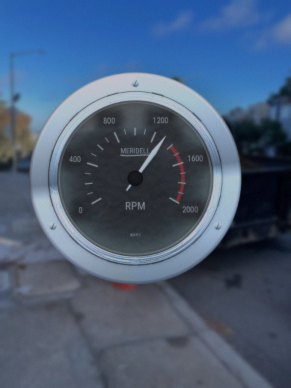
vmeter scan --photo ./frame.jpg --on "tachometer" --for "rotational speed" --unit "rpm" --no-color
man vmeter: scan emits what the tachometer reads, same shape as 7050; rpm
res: 1300; rpm
